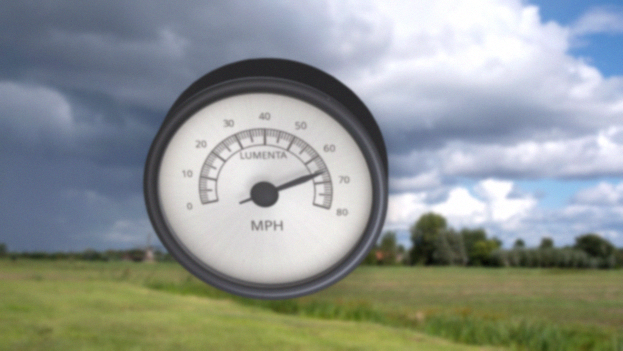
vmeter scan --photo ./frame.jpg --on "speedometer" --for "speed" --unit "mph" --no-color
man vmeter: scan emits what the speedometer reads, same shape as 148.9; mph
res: 65; mph
